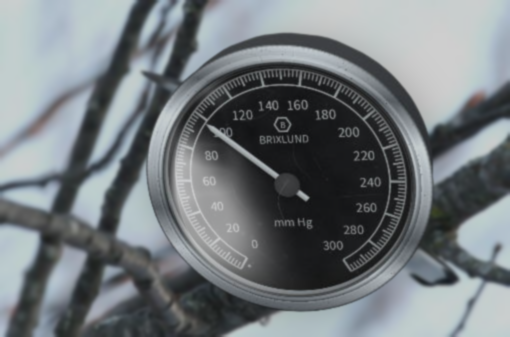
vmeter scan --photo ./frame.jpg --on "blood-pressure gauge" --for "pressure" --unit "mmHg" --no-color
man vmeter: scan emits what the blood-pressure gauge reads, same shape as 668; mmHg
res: 100; mmHg
